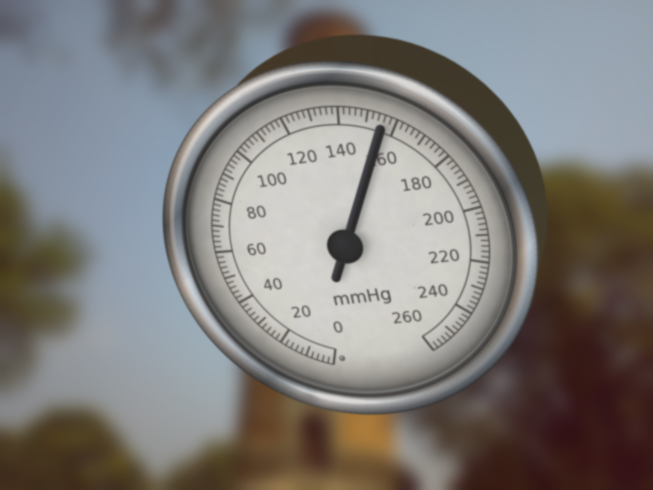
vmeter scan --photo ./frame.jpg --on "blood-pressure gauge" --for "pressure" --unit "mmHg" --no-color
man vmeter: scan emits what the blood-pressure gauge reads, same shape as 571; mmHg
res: 156; mmHg
